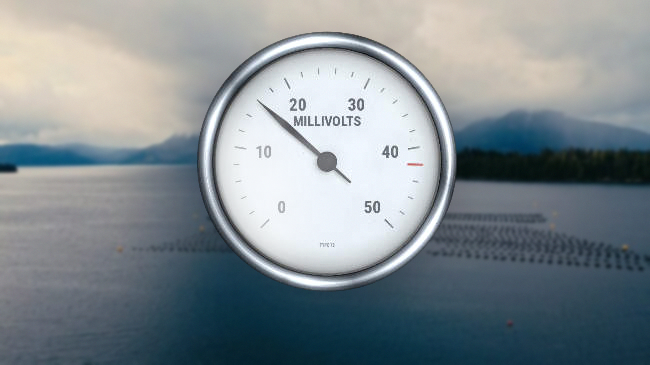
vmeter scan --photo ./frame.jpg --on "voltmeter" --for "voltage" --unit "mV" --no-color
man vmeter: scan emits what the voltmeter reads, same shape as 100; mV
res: 16; mV
